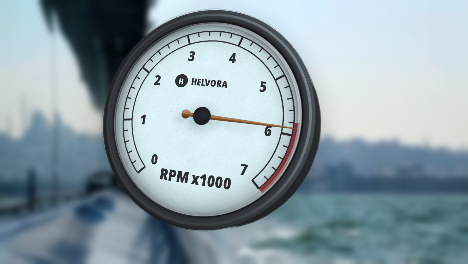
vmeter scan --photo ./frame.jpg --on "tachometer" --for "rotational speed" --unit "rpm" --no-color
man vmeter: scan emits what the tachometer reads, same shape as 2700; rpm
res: 5900; rpm
